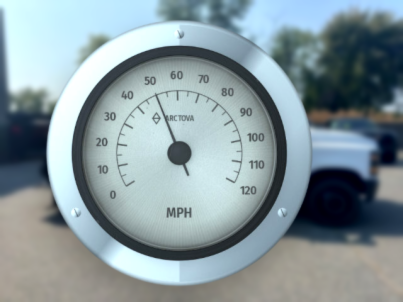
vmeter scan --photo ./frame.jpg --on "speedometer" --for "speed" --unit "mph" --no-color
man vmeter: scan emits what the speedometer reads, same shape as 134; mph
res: 50; mph
